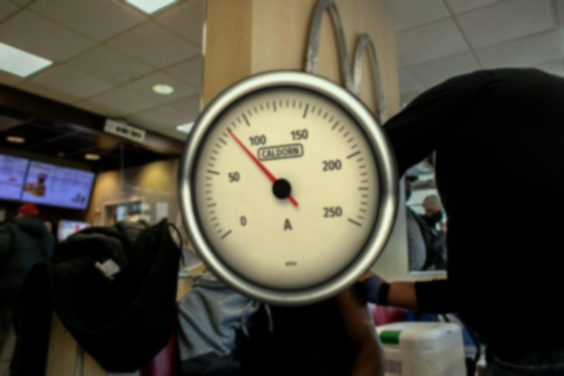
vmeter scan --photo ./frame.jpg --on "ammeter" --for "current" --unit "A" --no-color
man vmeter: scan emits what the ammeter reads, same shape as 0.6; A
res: 85; A
